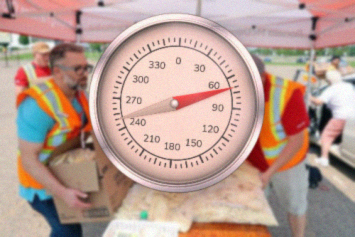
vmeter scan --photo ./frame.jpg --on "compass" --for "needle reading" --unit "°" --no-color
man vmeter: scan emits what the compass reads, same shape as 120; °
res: 70; °
